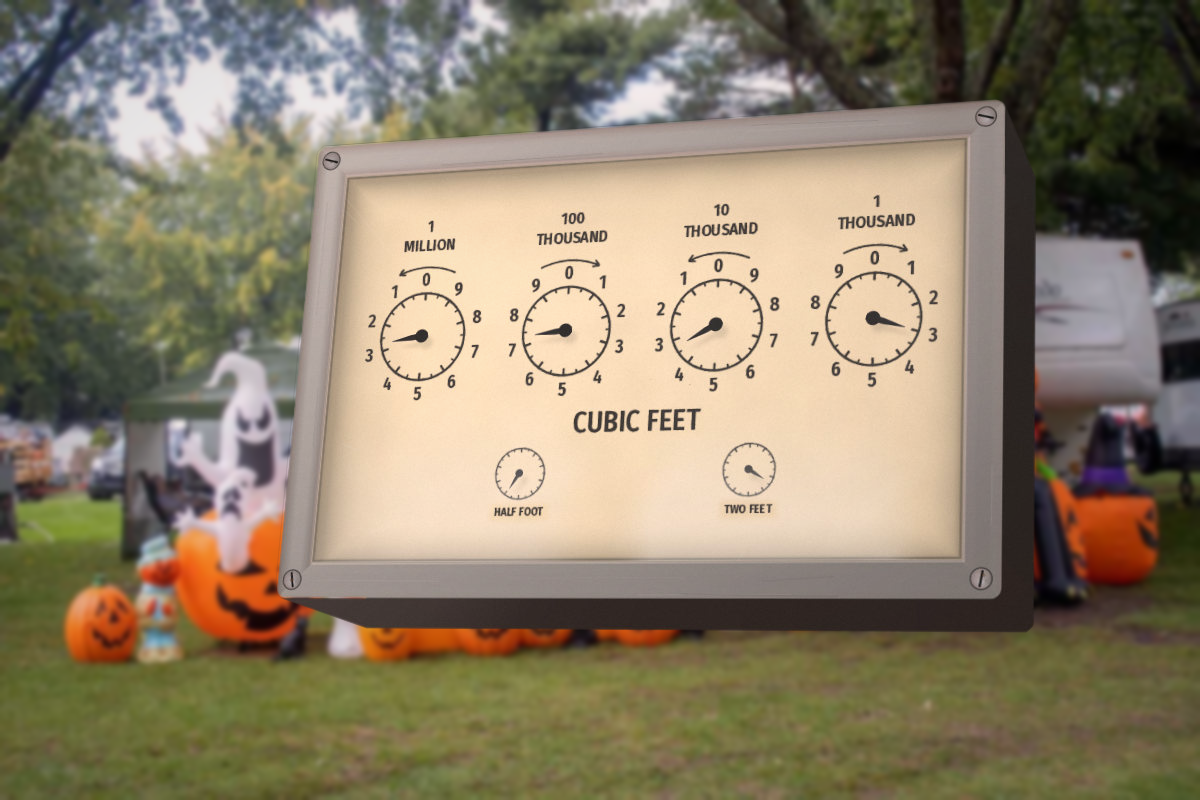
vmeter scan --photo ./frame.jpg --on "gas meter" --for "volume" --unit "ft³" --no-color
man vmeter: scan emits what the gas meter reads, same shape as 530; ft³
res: 273300; ft³
